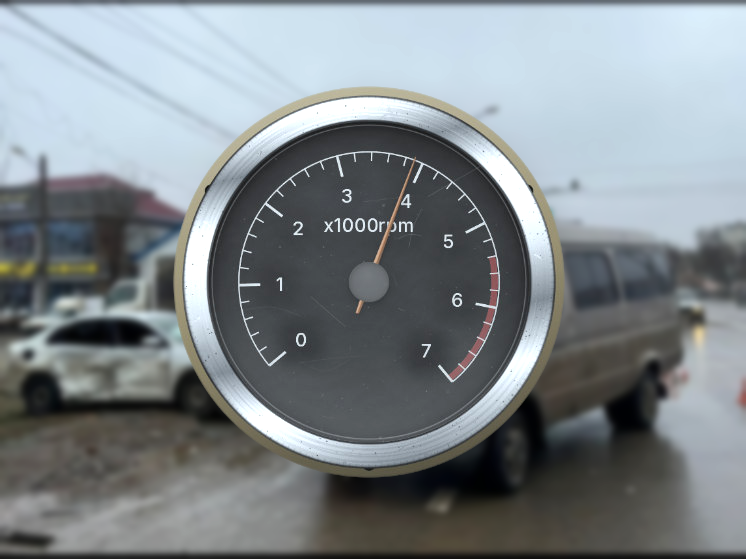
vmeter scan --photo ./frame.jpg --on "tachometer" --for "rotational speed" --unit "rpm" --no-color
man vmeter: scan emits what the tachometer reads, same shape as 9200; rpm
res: 3900; rpm
